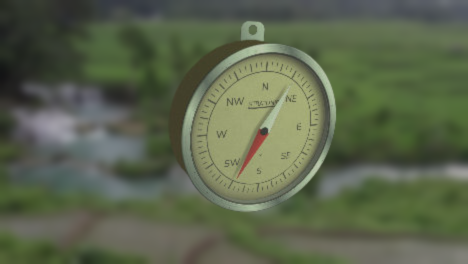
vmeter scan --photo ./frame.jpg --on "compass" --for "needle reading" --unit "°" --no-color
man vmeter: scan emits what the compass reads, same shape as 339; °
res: 210; °
